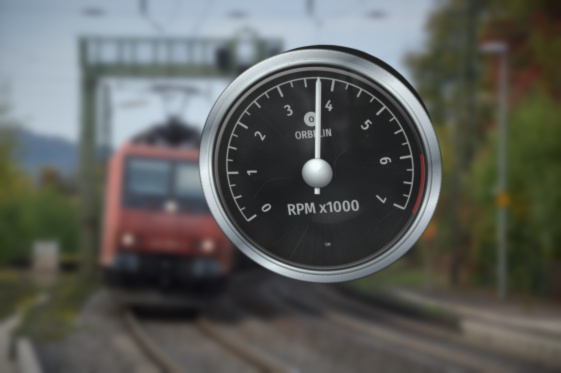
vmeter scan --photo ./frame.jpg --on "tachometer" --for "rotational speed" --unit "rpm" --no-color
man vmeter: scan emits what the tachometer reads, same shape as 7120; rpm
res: 3750; rpm
